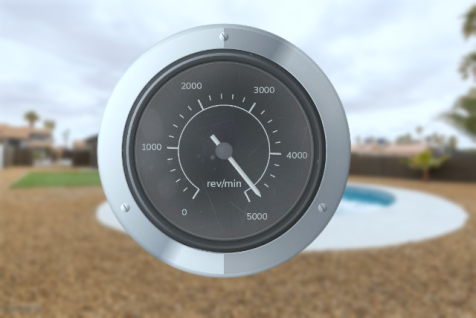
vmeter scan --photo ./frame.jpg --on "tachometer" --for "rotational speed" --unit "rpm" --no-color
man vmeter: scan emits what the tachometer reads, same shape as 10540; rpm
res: 4800; rpm
